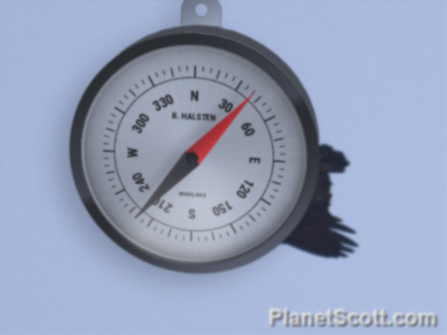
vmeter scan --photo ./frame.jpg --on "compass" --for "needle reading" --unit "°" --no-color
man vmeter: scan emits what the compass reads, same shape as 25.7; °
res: 40; °
